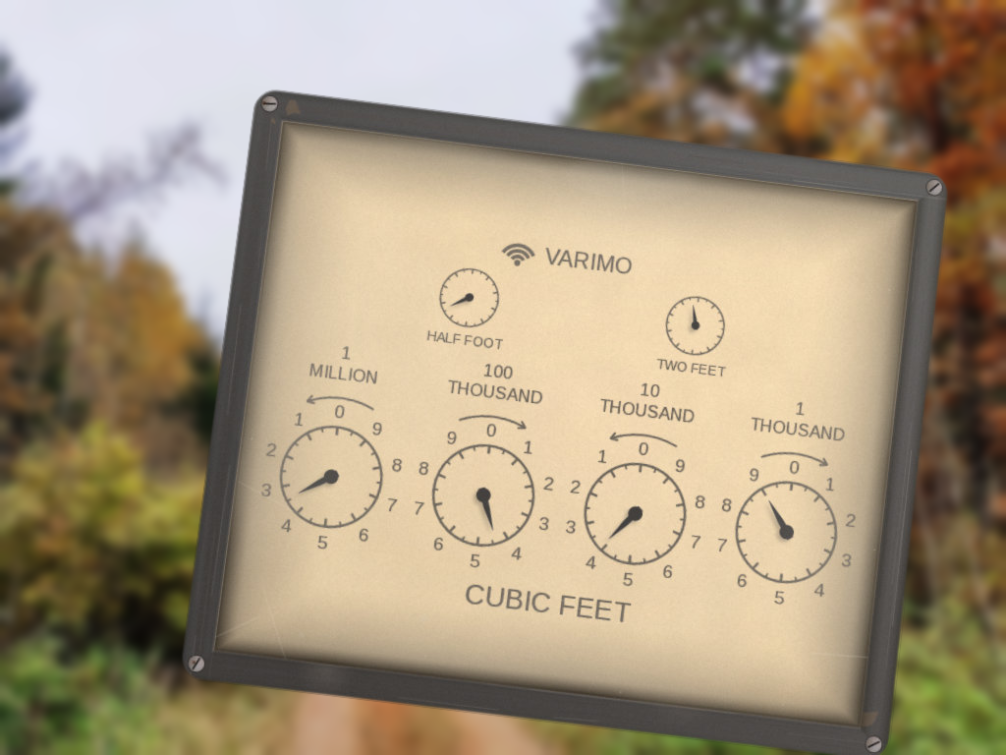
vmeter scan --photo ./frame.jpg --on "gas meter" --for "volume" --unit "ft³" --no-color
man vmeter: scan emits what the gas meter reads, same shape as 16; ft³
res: 343900; ft³
